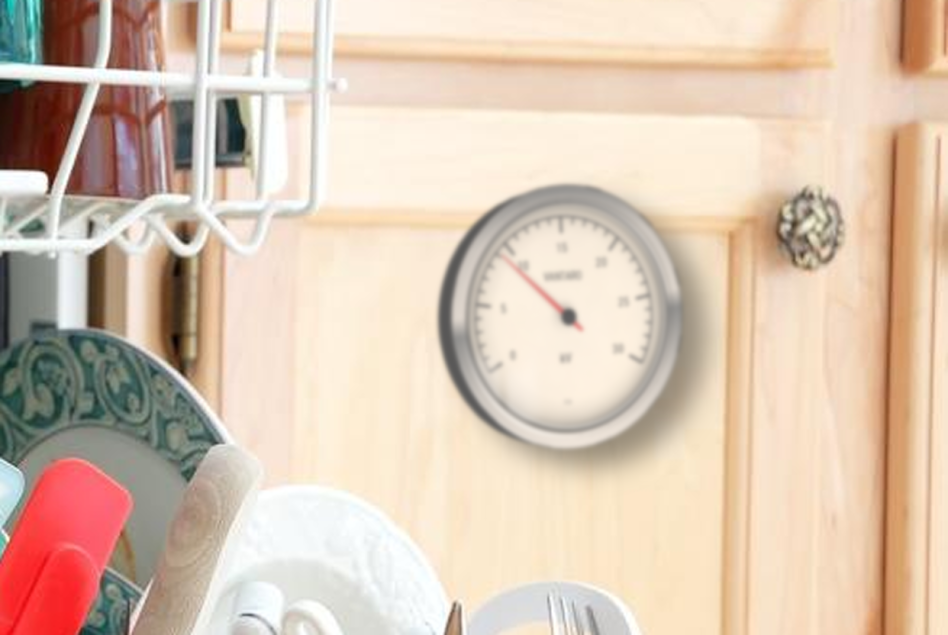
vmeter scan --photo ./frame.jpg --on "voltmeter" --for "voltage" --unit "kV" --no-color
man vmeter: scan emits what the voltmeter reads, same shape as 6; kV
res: 9; kV
